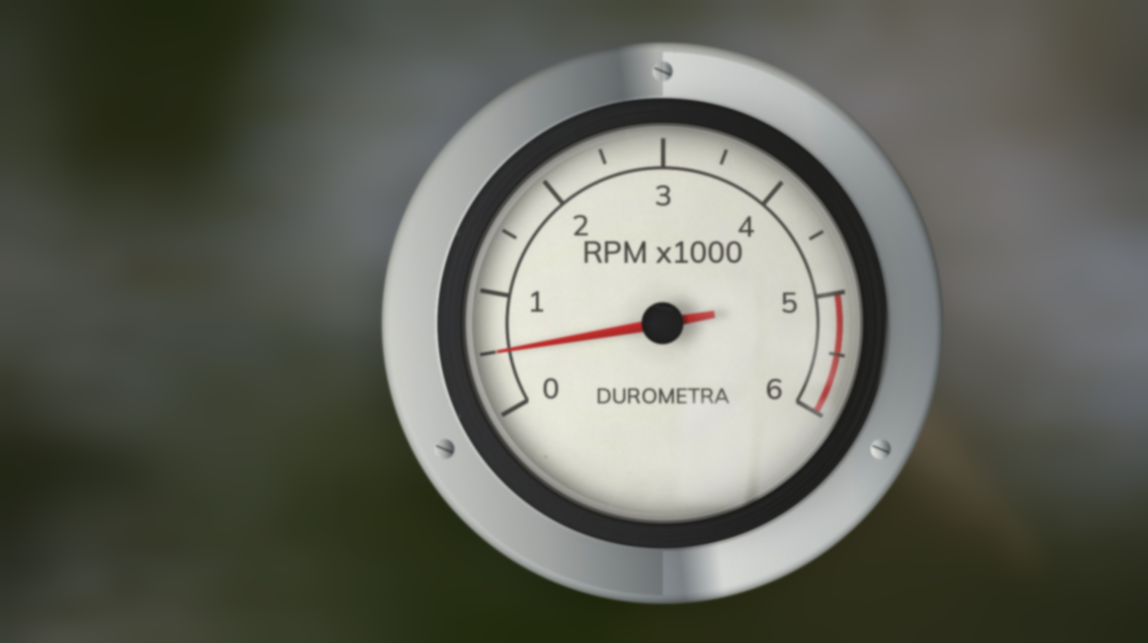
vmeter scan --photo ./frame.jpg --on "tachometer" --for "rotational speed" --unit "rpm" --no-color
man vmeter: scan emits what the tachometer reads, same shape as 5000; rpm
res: 500; rpm
